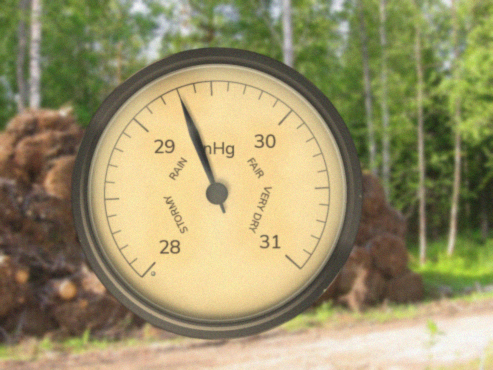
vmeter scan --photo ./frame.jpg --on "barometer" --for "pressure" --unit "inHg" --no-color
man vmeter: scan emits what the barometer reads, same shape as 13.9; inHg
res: 29.3; inHg
